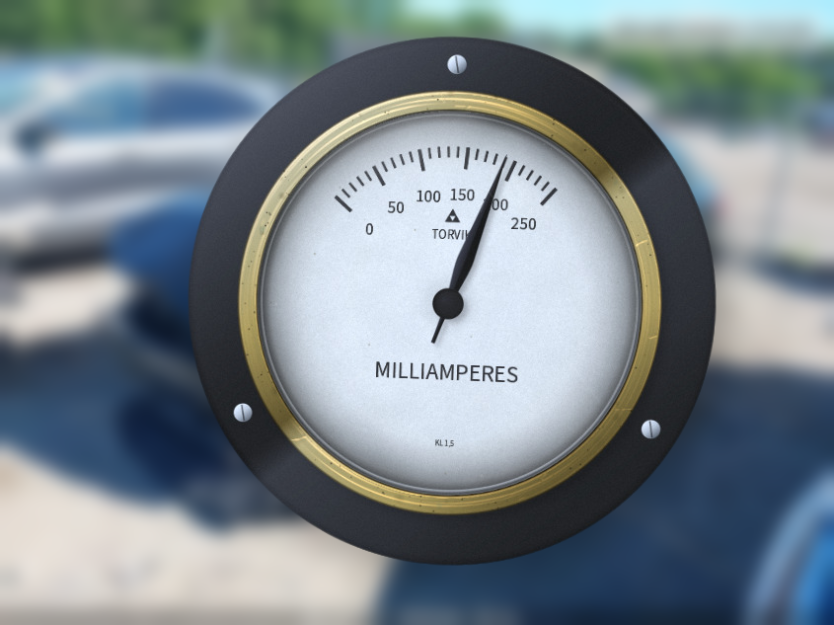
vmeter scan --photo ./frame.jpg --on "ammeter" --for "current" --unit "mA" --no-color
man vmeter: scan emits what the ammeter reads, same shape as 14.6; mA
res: 190; mA
